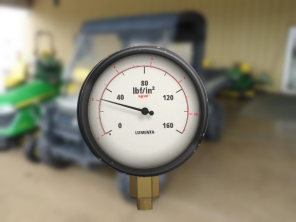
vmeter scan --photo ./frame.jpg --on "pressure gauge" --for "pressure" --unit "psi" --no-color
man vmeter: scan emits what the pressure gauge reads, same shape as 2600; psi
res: 30; psi
